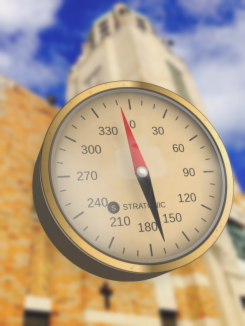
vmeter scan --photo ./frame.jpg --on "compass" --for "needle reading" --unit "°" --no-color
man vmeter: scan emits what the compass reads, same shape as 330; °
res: 350; °
